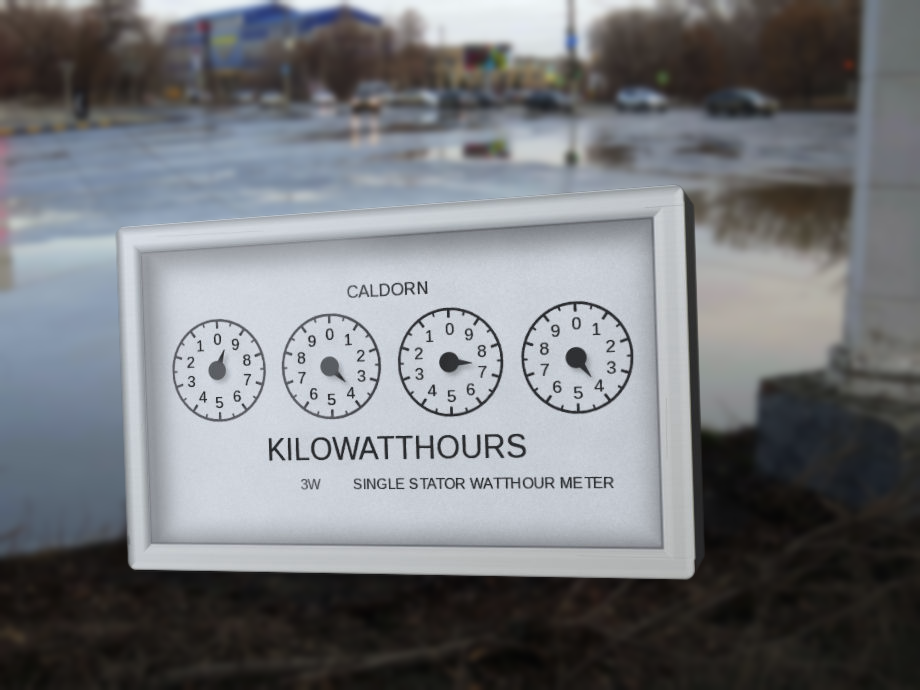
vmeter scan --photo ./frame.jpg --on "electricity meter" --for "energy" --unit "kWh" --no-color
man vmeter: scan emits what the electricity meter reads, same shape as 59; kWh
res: 9374; kWh
